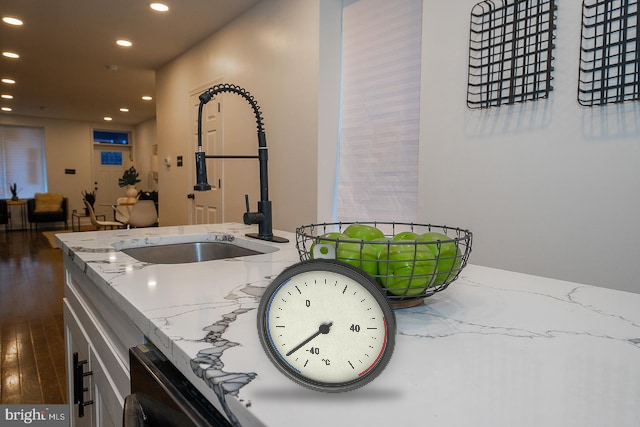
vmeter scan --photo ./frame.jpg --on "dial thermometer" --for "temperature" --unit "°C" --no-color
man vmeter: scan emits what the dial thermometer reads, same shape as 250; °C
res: -32; °C
